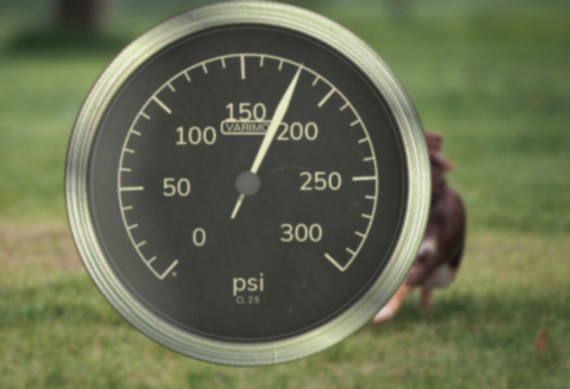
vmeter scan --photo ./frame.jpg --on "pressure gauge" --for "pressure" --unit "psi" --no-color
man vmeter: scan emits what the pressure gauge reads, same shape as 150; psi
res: 180; psi
